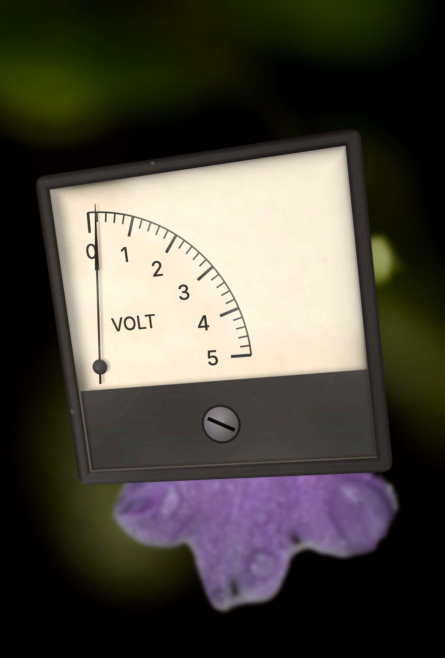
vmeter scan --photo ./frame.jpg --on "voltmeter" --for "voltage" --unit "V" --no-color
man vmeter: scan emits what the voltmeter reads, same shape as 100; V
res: 0.2; V
